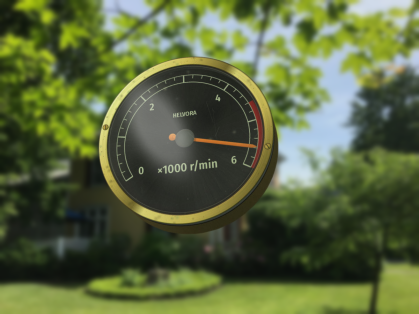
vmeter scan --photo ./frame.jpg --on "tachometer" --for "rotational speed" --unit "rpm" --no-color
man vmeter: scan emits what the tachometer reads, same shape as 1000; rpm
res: 5600; rpm
